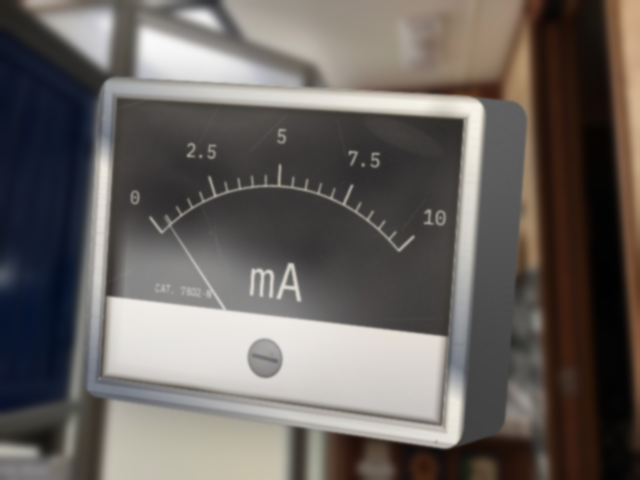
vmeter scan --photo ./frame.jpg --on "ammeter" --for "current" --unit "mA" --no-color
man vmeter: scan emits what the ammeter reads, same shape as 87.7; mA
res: 0.5; mA
